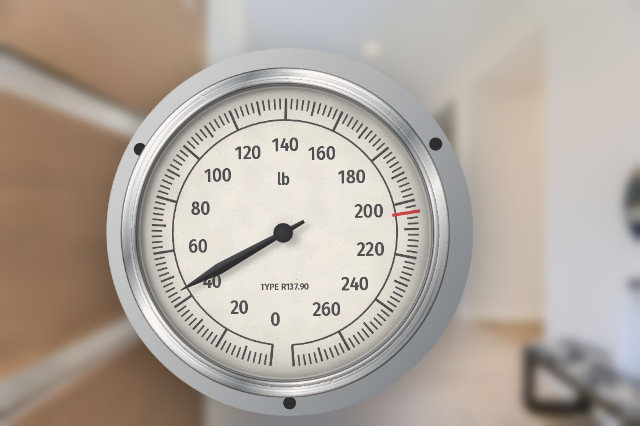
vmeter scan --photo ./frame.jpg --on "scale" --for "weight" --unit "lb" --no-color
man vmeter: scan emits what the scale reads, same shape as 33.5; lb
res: 44; lb
